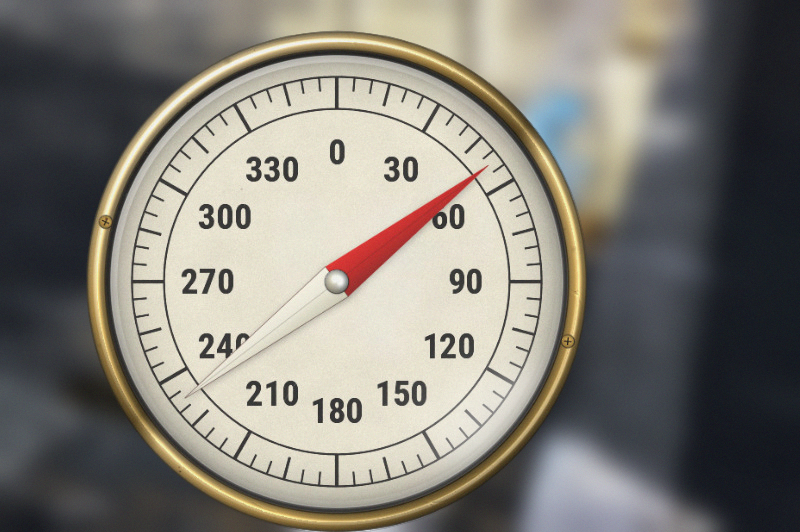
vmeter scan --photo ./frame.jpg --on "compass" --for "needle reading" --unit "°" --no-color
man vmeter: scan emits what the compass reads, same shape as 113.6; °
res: 52.5; °
